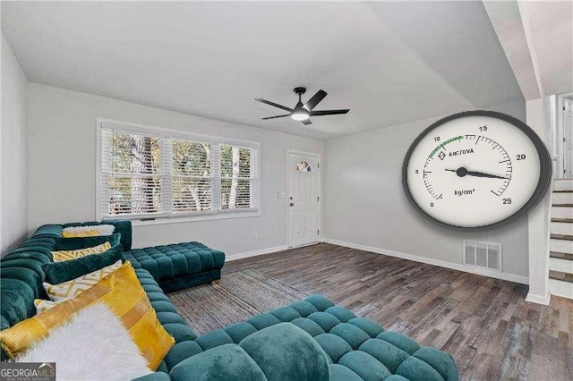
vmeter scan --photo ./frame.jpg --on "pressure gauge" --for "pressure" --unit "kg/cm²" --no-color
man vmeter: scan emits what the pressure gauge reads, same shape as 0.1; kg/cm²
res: 22.5; kg/cm²
